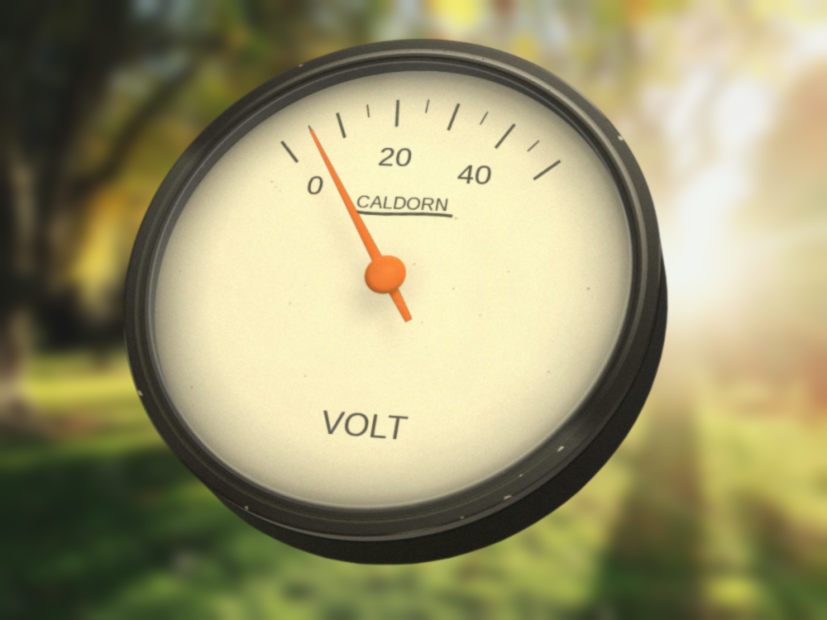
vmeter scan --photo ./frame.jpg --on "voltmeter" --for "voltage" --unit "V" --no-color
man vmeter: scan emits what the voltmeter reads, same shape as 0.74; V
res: 5; V
